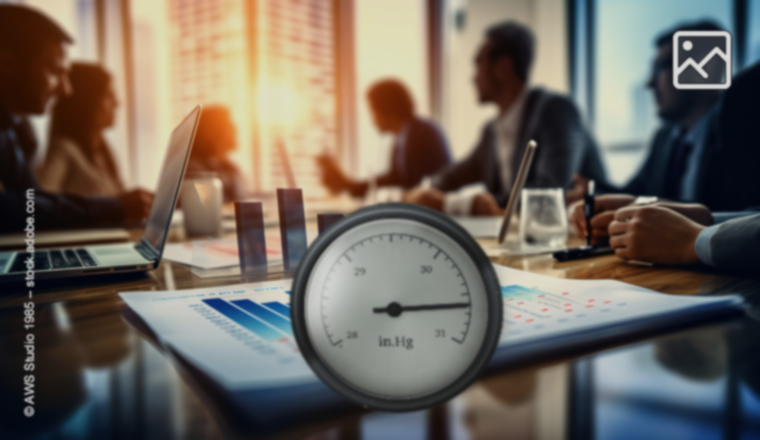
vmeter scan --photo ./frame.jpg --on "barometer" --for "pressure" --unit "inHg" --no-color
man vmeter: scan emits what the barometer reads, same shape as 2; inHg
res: 30.6; inHg
